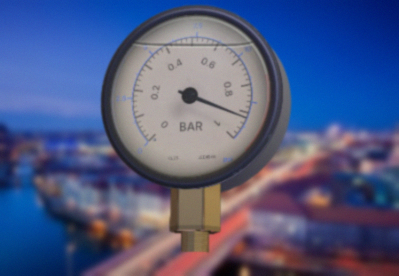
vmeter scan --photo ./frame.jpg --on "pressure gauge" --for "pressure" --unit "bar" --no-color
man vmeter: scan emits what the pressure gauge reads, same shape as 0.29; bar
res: 0.92; bar
